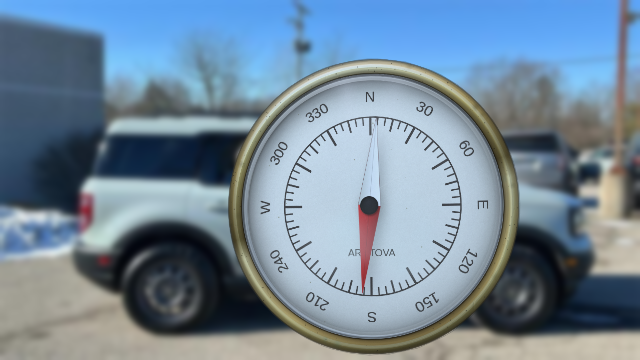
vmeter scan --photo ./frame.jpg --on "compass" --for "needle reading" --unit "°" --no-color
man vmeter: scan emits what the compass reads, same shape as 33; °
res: 185; °
